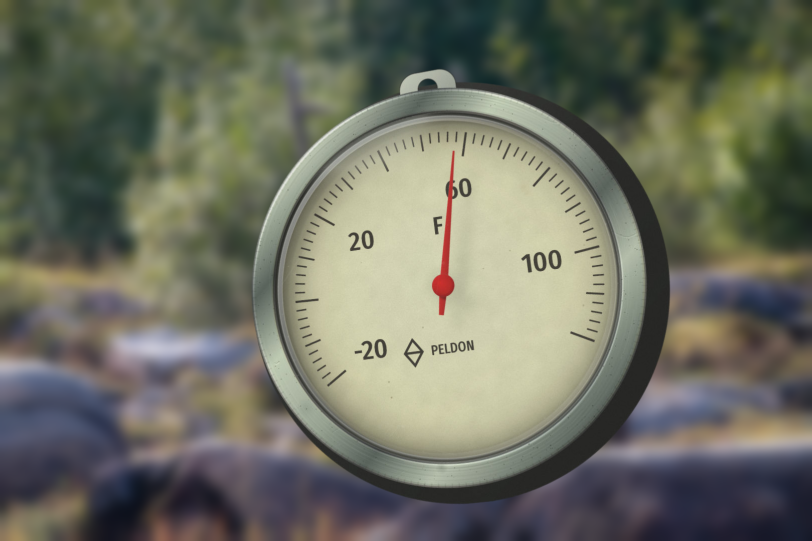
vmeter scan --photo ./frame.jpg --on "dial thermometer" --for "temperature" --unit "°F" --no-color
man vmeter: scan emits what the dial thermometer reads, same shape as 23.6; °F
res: 58; °F
